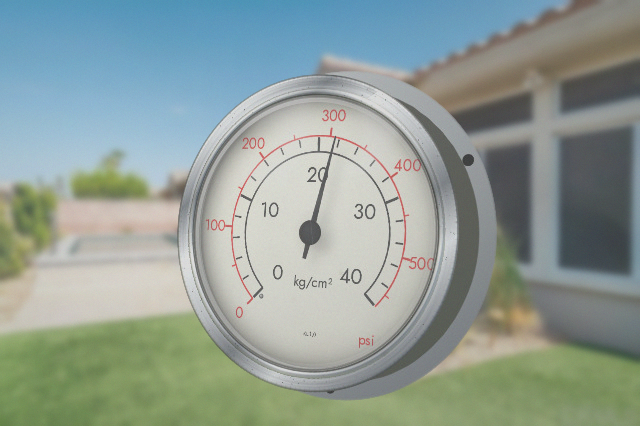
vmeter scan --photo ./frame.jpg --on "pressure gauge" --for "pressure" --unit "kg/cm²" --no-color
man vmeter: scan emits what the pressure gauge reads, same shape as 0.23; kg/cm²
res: 22; kg/cm²
